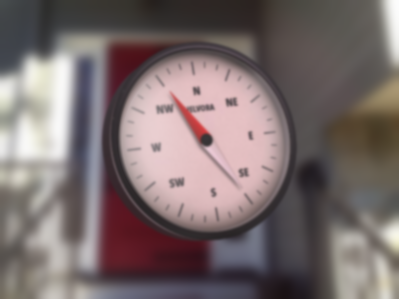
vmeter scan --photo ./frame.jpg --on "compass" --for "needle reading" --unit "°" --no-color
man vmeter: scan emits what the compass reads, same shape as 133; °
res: 330; °
